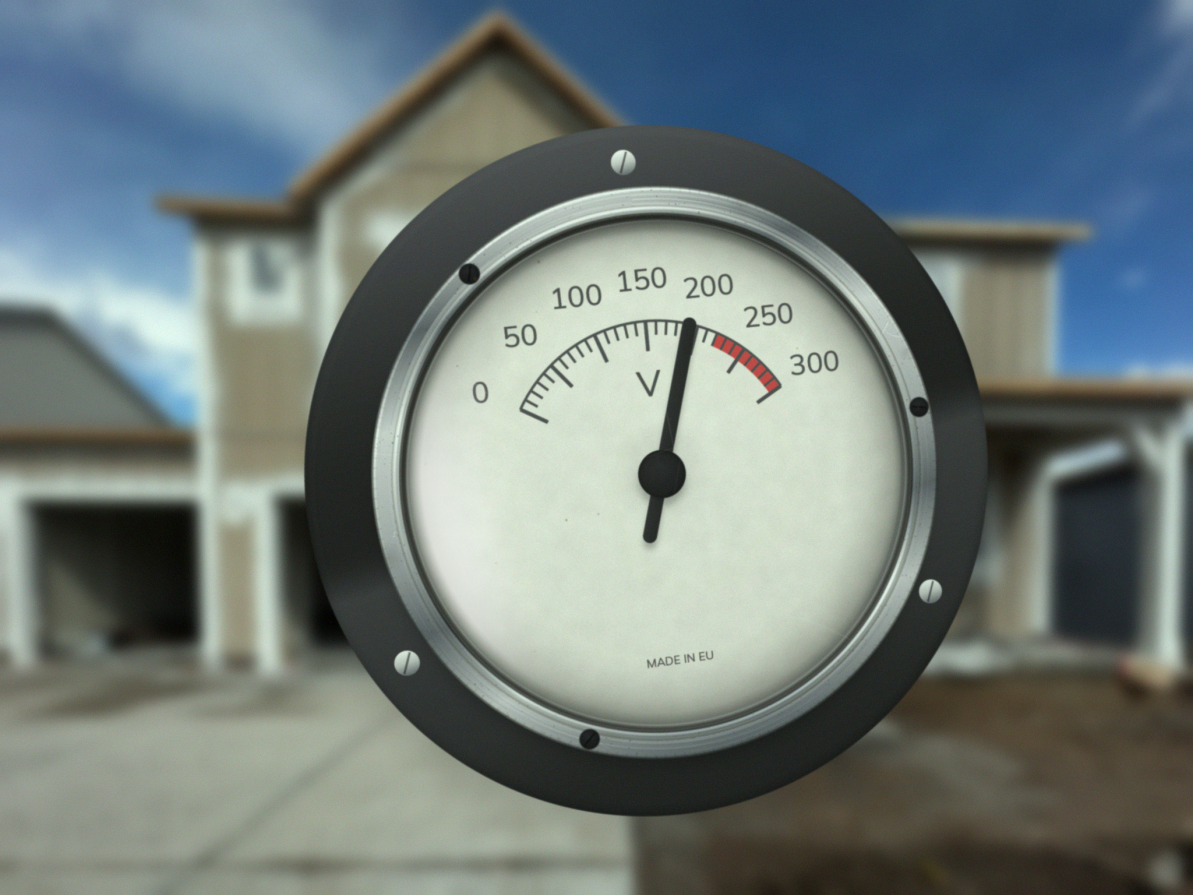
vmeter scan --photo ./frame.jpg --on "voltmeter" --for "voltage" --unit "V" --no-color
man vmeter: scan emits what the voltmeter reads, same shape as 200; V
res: 190; V
